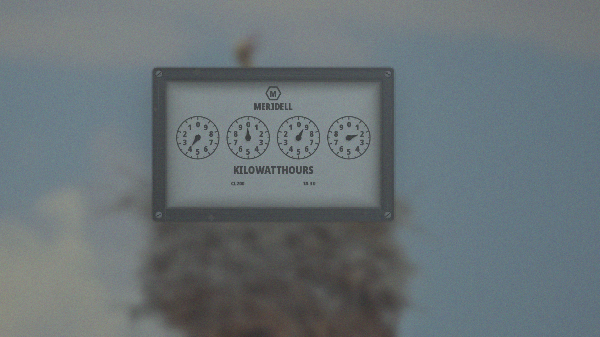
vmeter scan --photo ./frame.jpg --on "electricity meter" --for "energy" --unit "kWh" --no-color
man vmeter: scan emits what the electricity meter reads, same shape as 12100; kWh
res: 3992; kWh
